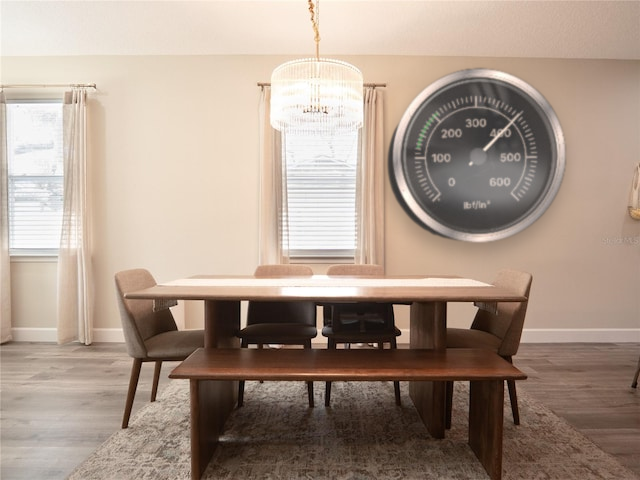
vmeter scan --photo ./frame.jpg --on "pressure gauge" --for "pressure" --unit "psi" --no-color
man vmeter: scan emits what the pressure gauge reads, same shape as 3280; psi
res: 400; psi
